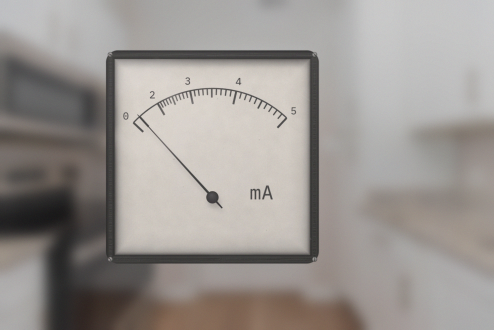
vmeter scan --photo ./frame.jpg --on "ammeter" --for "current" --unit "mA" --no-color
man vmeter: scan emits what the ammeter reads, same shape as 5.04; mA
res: 1; mA
